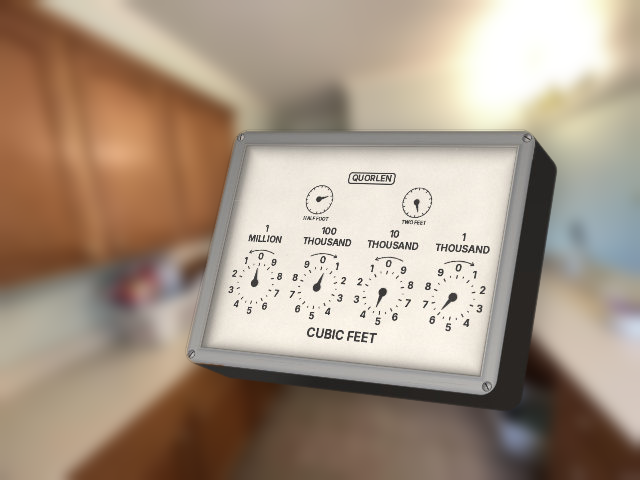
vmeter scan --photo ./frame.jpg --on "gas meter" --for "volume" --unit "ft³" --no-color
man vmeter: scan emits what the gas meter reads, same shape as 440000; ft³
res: 4600; ft³
